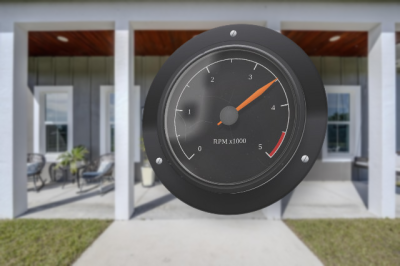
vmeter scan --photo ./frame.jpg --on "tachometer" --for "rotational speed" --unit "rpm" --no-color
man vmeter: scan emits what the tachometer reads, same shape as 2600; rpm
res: 3500; rpm
